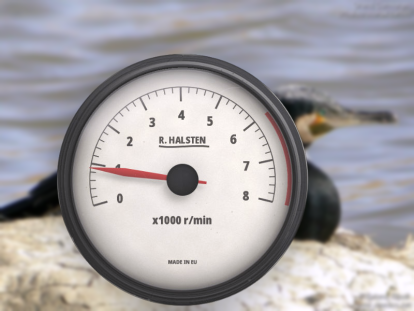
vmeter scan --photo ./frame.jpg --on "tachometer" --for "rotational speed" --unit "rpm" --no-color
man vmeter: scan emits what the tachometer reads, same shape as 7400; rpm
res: 900; rpm
